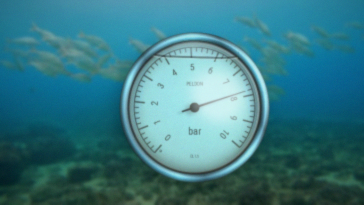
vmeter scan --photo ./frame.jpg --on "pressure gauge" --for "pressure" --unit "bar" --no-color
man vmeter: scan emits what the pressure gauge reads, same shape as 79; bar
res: 7.8; bar
